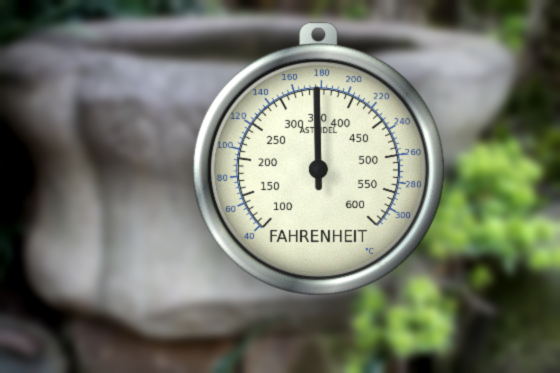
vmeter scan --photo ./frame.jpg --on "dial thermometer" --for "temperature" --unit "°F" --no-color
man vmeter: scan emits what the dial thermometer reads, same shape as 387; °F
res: 350; °F
